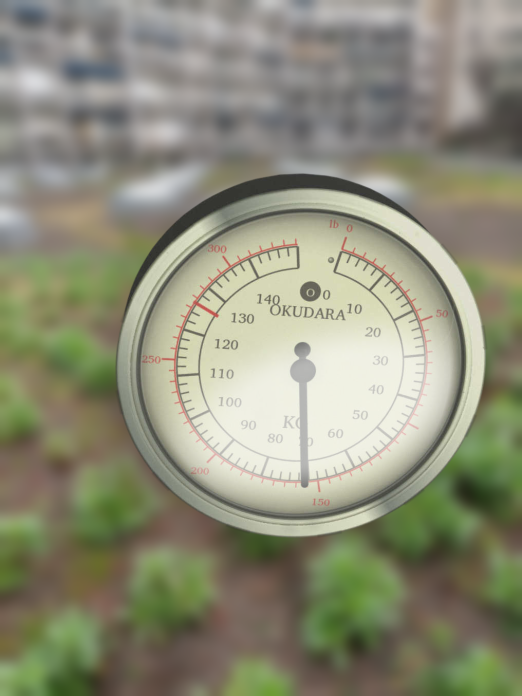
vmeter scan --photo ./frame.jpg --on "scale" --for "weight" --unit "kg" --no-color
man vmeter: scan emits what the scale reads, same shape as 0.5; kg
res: 71; kg
